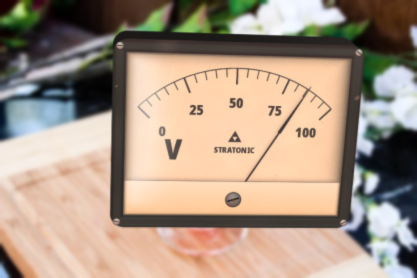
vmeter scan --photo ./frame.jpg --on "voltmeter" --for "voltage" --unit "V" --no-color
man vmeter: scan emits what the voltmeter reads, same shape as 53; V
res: 85; V
